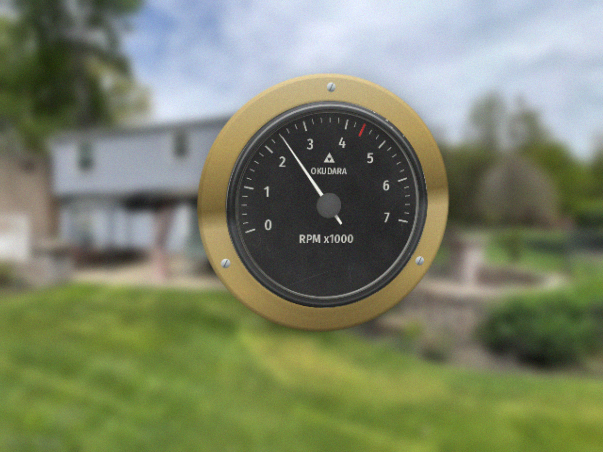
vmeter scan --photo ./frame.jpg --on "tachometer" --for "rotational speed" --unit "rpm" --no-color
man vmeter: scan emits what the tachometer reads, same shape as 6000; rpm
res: 2400; rpm
